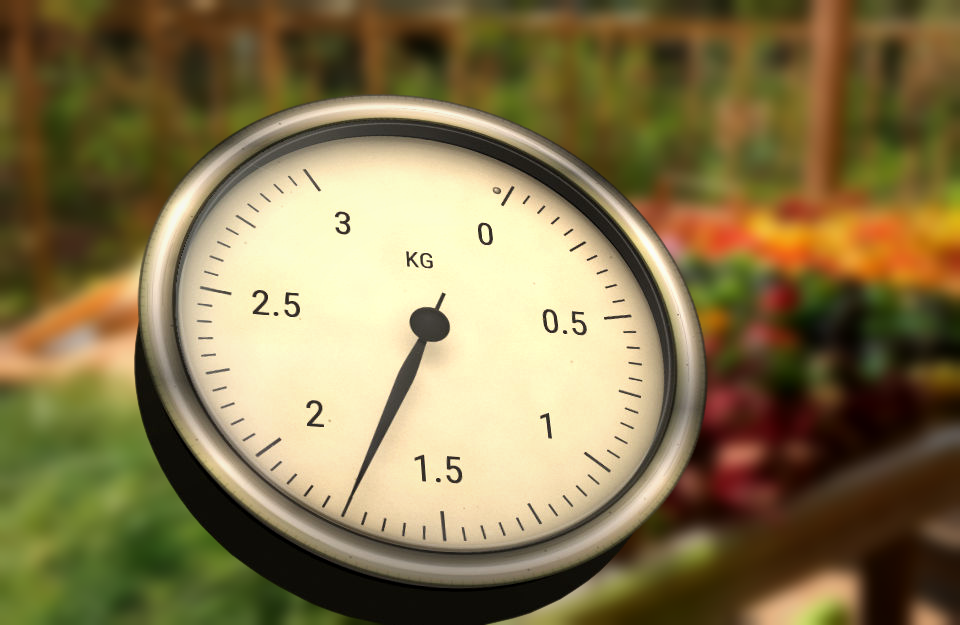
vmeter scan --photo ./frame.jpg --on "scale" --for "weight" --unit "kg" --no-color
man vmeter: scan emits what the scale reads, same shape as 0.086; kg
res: 1.75; kg
